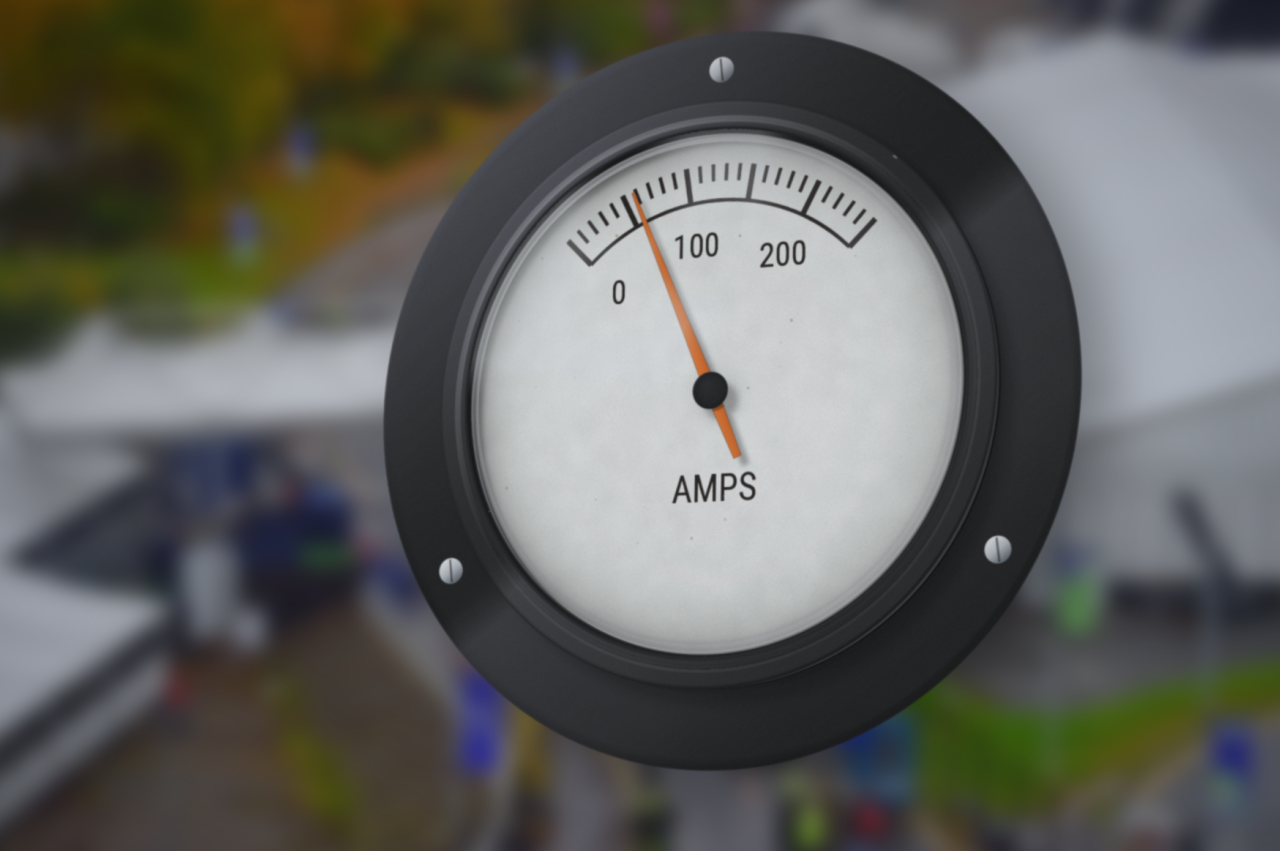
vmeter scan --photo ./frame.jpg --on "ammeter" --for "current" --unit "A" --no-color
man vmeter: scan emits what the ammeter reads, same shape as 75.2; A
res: 60; A
